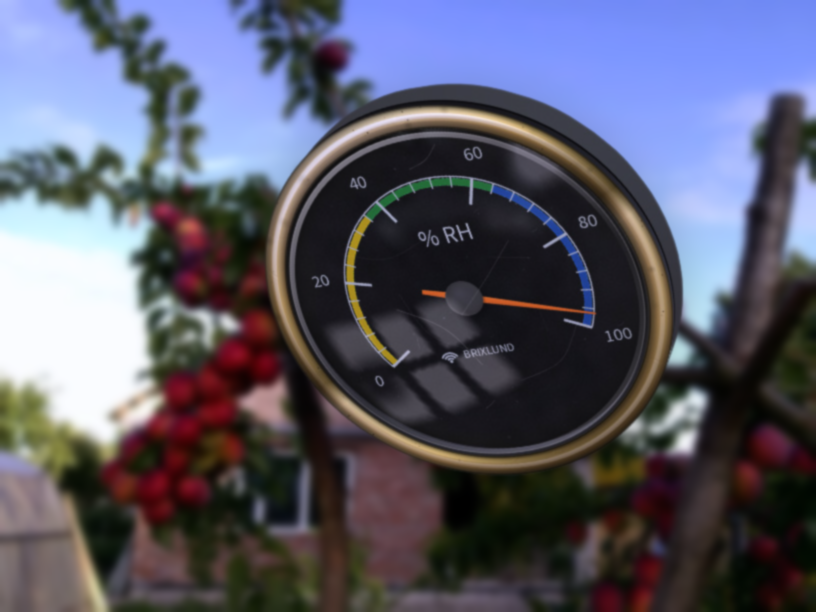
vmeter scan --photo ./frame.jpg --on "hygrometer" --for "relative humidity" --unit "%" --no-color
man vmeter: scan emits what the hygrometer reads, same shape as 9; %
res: 96; %
